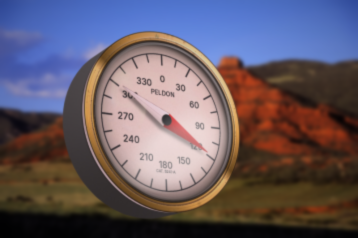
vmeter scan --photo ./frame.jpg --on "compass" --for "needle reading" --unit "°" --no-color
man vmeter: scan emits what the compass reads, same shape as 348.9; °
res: 120; °
